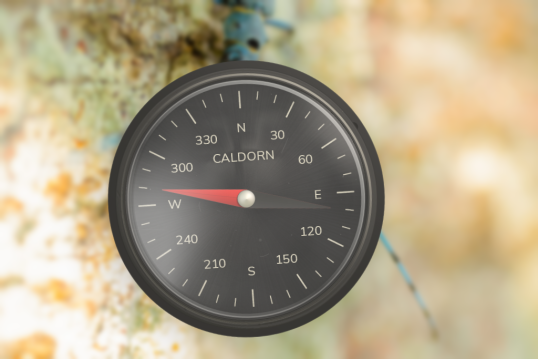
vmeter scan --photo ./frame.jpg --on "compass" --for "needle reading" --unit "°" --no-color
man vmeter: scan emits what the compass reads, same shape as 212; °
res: 280; °
